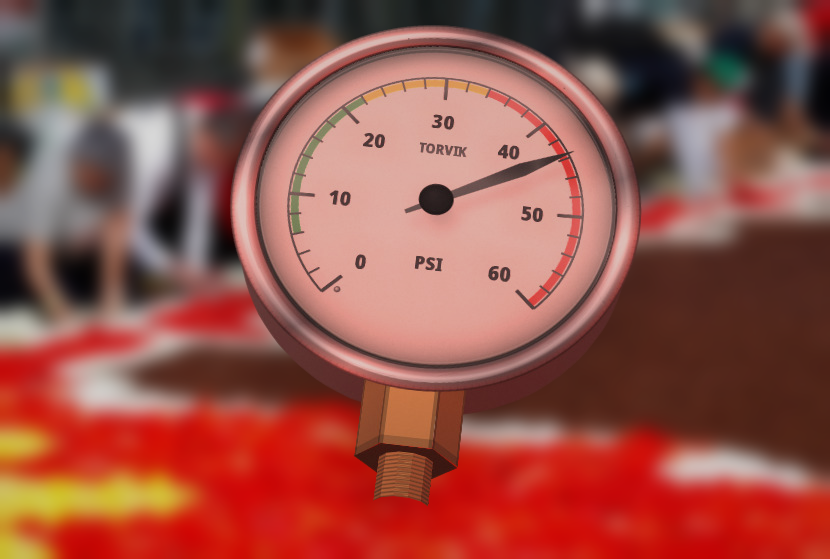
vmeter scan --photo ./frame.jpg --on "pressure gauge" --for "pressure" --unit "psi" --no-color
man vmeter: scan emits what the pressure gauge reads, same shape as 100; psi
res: 44; psi
